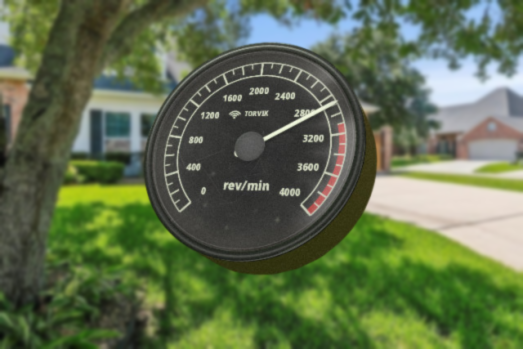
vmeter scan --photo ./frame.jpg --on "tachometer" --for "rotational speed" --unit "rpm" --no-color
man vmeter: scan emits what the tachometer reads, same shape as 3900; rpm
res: 2900; rpm
